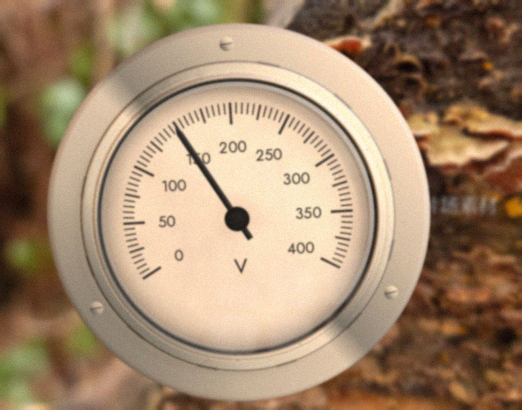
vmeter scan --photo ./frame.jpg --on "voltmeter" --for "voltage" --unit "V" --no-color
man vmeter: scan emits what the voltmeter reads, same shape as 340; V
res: 150; V
